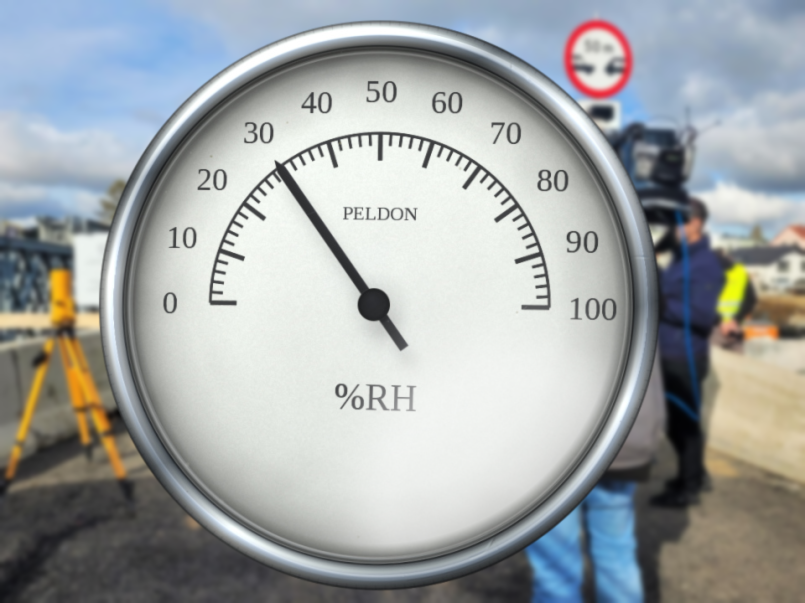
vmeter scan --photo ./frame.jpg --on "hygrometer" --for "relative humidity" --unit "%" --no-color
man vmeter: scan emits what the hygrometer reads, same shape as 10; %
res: 30; %
